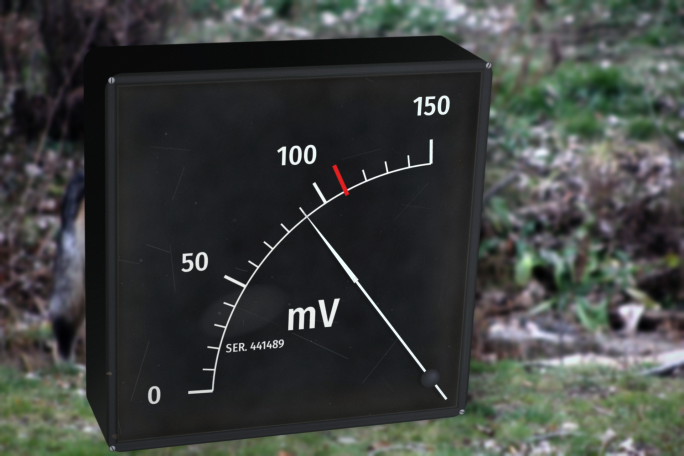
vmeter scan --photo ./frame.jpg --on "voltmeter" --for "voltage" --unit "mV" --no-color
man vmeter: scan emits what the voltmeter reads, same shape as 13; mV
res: 90; mV
